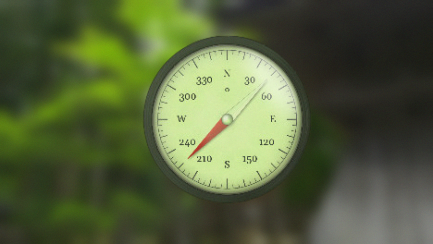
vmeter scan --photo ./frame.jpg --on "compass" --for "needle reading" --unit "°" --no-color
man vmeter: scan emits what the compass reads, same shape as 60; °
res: 225; °
